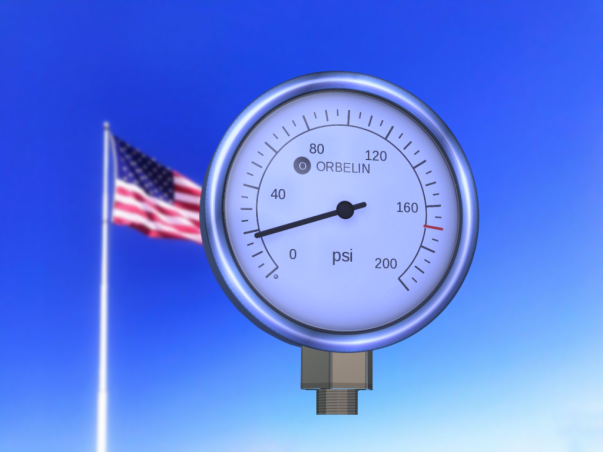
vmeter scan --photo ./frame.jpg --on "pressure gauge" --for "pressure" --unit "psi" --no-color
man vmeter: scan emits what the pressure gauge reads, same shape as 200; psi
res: 17.5; psi
